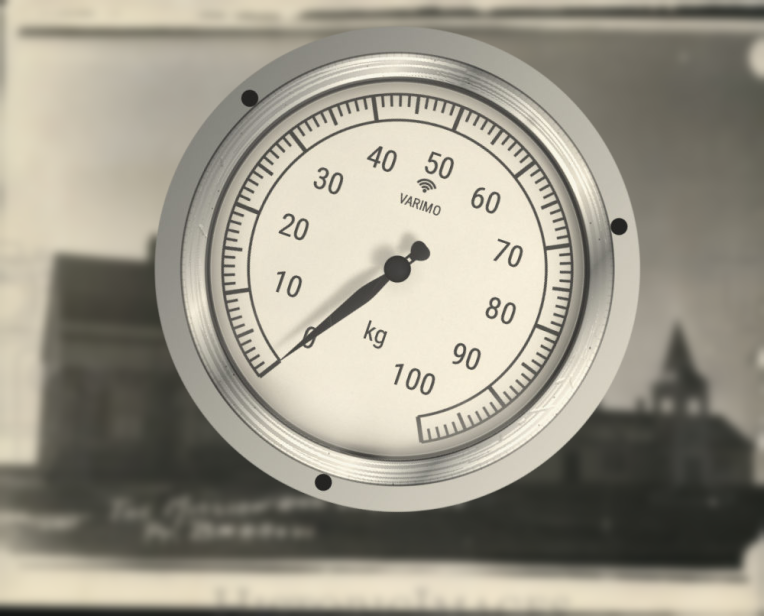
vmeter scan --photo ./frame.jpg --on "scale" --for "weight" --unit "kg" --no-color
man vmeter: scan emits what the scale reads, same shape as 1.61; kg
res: 0; kg
